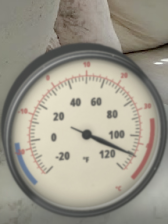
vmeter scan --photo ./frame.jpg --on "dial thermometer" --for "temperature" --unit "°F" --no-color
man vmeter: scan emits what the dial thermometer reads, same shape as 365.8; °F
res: 110; °F
